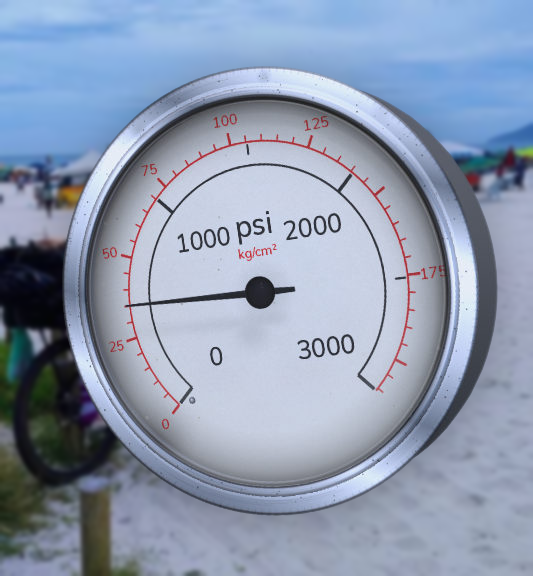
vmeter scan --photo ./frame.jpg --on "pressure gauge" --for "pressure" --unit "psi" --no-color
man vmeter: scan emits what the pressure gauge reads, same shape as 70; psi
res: 500; psi
